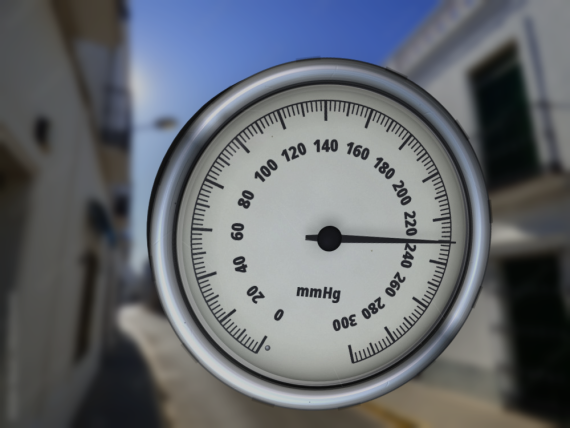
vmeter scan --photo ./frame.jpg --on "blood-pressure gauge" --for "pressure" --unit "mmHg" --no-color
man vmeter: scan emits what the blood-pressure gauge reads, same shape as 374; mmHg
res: 230; mmHg
